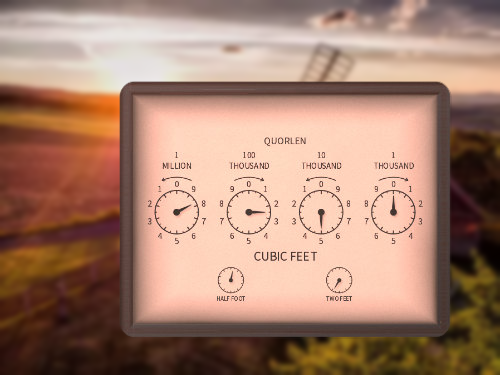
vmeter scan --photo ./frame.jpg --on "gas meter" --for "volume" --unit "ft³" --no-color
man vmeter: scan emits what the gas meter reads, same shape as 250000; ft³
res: 825000; ft³
